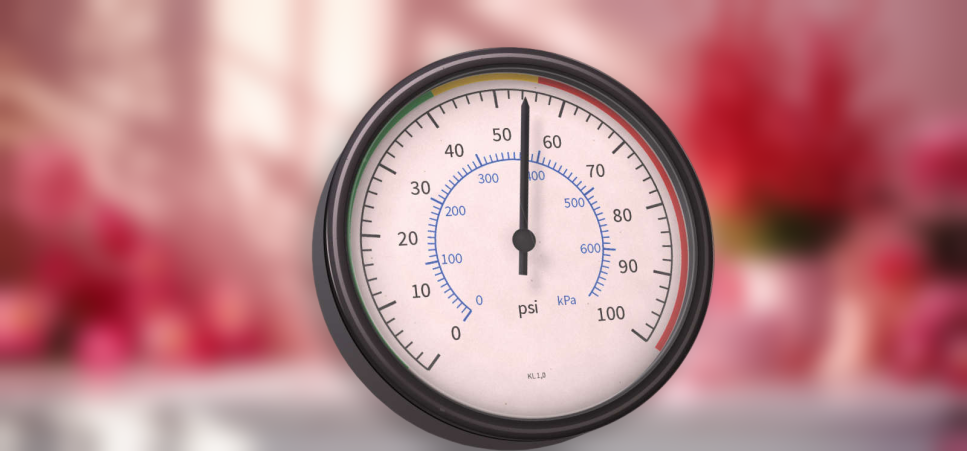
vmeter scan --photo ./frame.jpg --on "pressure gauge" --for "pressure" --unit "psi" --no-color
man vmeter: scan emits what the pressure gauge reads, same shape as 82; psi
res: 54; psi
